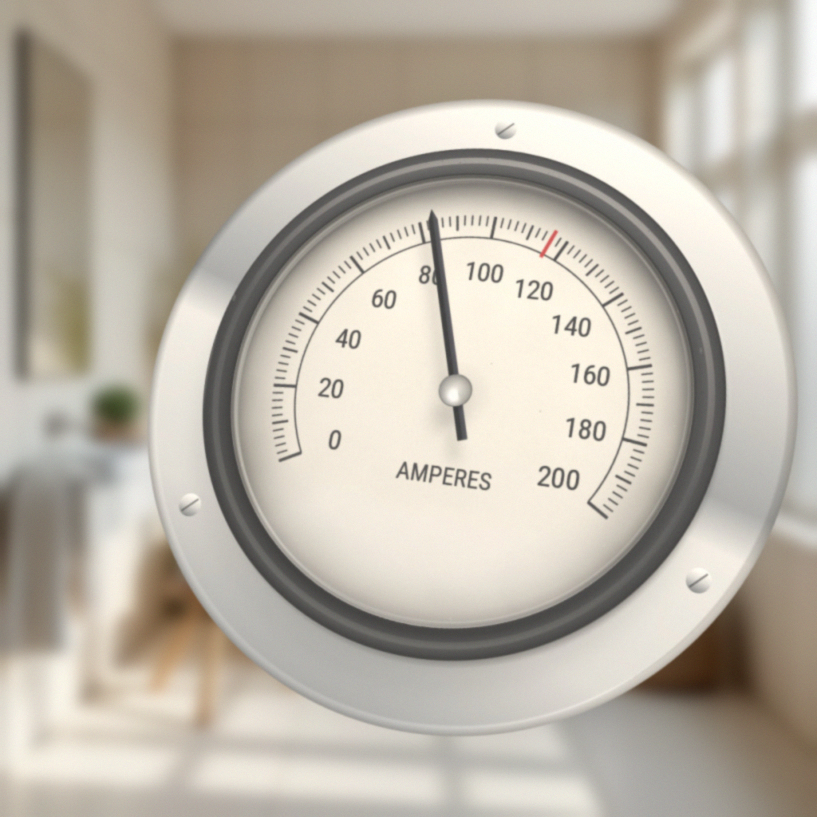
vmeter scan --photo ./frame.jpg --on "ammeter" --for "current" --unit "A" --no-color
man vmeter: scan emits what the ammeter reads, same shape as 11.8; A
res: 84; A
